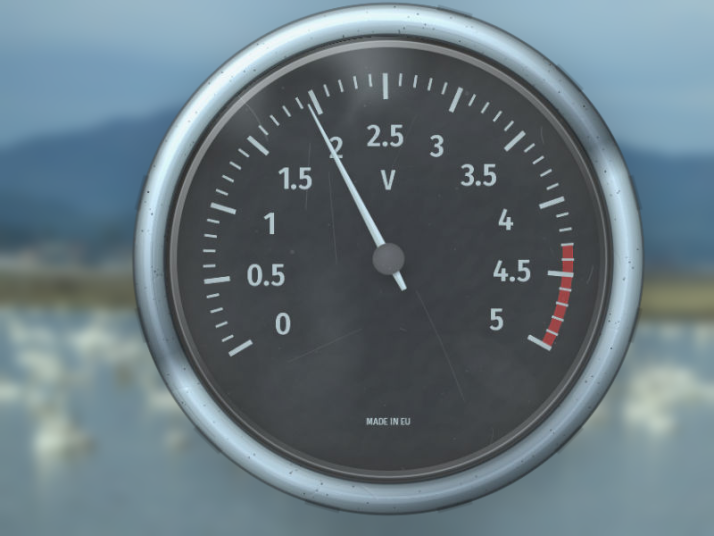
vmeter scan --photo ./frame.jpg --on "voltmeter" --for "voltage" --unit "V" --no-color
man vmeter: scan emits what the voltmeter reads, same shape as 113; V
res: 1.95; V
